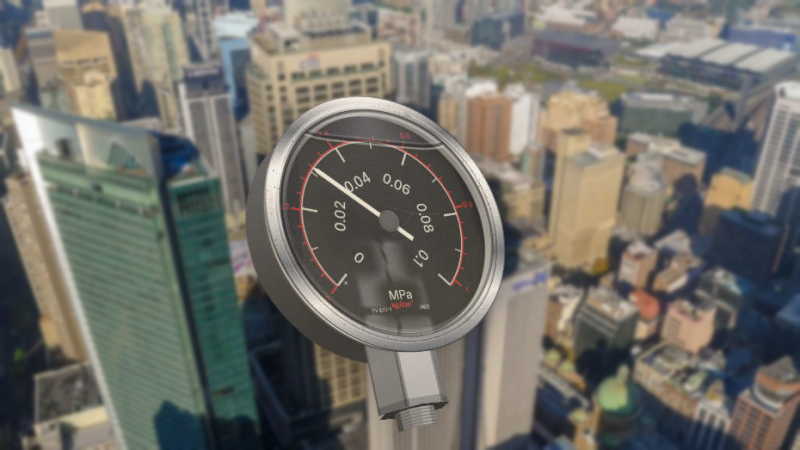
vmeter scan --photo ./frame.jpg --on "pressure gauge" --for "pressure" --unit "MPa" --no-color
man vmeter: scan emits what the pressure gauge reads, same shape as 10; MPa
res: 0.03; MPa
